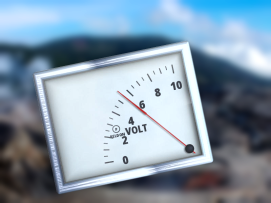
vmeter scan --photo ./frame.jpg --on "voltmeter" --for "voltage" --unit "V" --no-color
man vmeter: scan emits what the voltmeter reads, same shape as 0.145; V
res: 5.5; V
